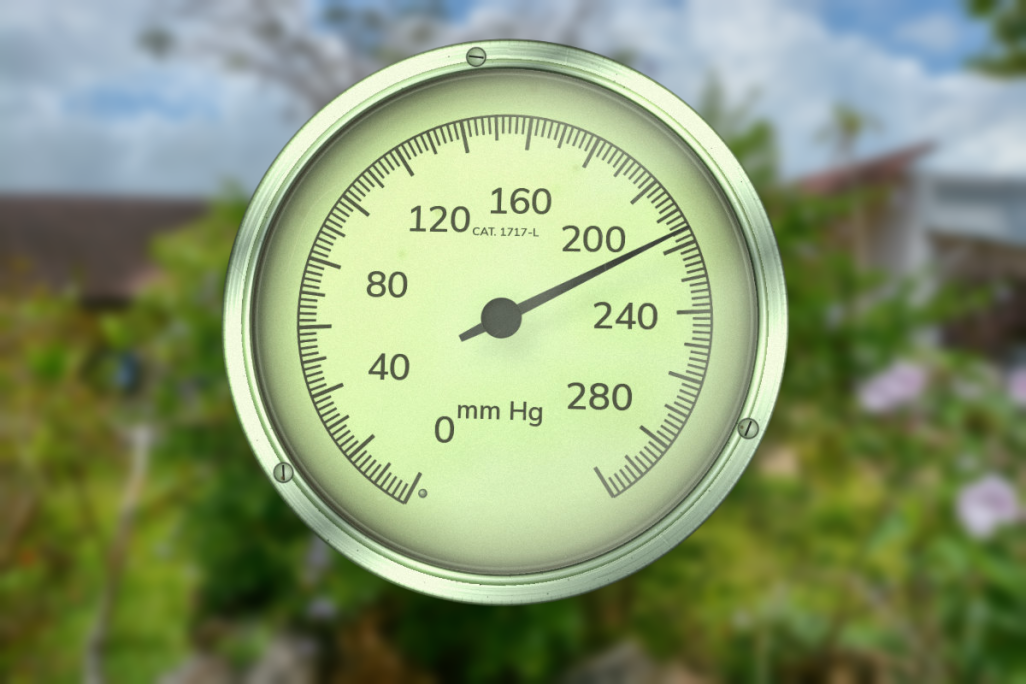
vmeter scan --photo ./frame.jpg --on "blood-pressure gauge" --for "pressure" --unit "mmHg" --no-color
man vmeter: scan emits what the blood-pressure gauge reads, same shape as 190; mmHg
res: 216; mmHg
